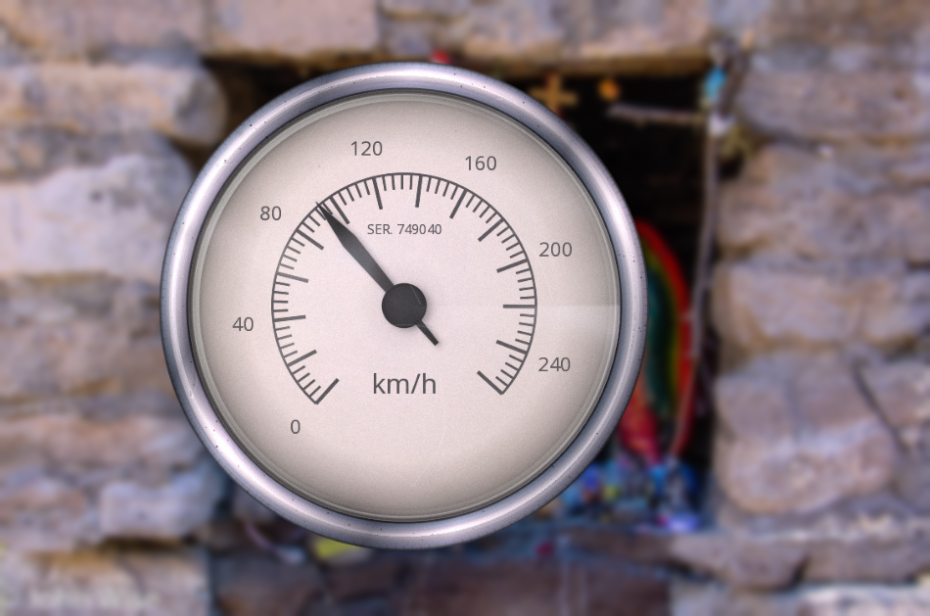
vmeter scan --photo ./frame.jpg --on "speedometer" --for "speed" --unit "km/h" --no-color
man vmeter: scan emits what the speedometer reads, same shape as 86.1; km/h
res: 94; km/h
